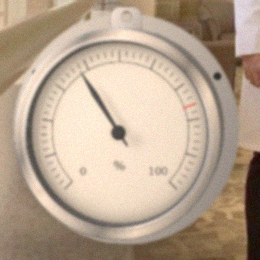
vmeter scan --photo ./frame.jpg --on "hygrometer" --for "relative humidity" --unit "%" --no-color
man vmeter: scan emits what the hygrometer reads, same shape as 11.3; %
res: 38; %
